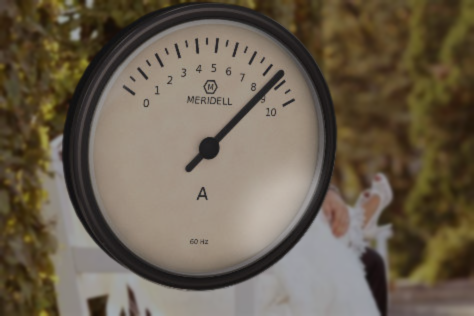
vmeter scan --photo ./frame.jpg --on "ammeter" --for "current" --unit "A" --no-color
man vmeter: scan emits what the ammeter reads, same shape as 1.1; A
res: 8.5; A
